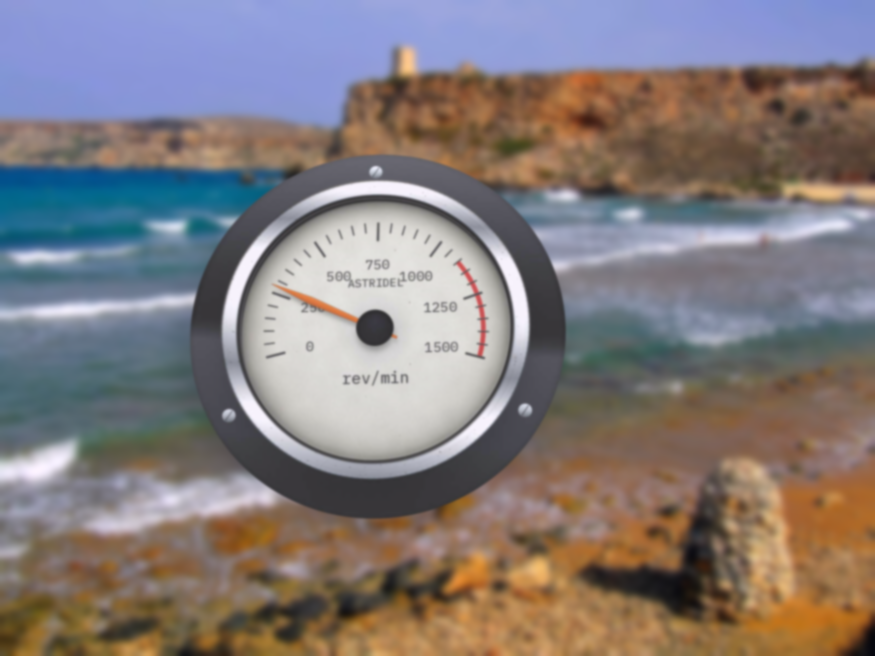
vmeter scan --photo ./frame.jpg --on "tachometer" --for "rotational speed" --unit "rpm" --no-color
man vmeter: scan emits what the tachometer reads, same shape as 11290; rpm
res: 275; rpm
